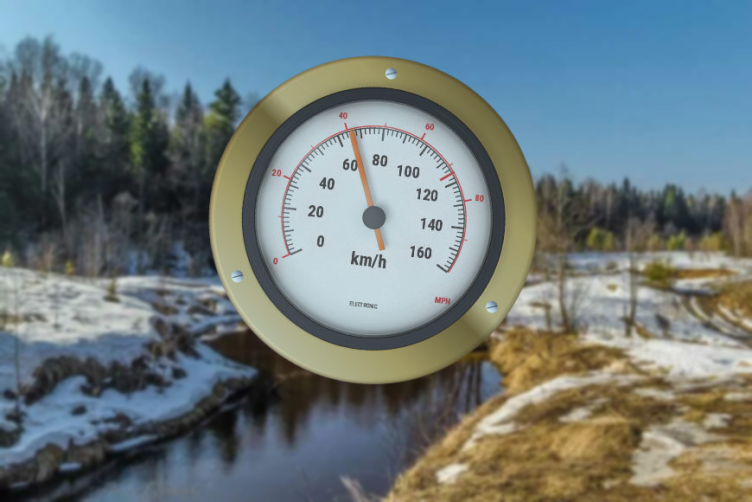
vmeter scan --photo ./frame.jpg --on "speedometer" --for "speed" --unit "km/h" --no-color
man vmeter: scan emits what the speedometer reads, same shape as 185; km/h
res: 66; km/h
